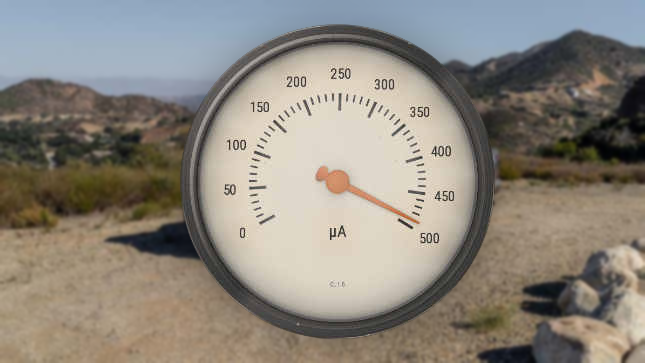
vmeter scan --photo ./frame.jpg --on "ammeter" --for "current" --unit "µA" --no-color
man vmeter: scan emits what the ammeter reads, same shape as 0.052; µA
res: 490; µA
